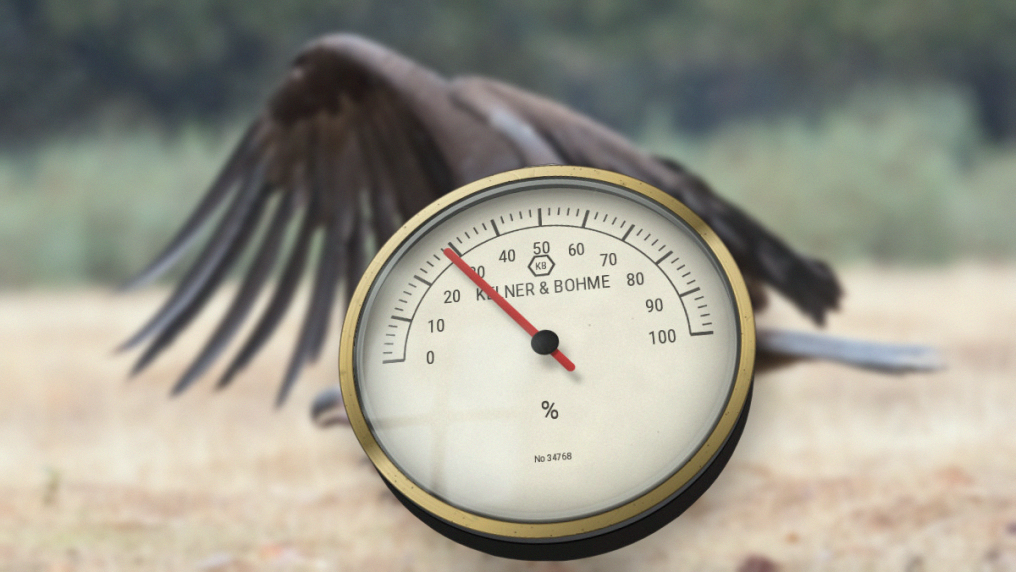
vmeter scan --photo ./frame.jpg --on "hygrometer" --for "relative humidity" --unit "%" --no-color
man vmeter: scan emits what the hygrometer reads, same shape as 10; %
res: 28; %
